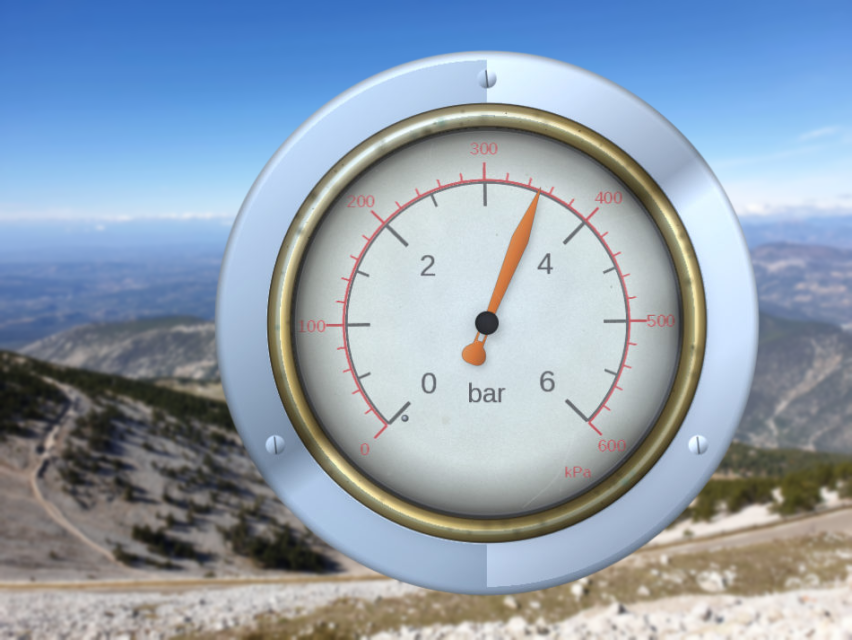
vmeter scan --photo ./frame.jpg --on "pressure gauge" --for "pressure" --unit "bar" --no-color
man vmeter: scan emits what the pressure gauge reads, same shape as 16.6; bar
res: 3.5; bar
